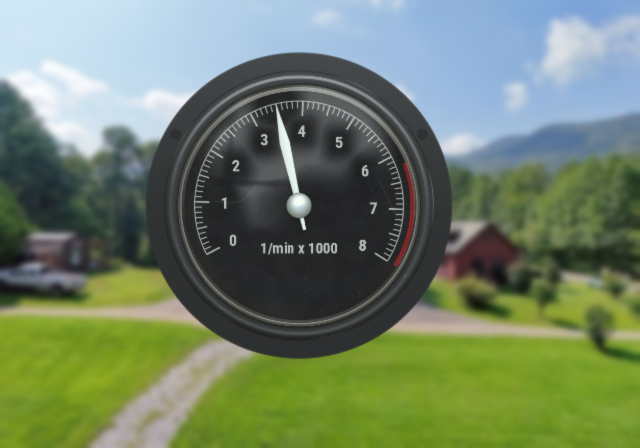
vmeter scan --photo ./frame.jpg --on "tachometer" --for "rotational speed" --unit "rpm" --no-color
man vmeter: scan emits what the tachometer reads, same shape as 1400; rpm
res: 3500; rpm
